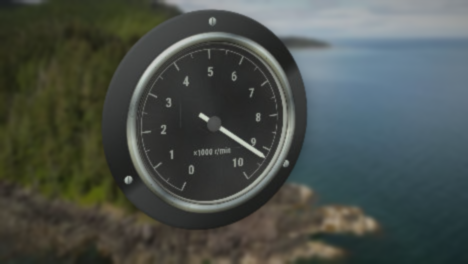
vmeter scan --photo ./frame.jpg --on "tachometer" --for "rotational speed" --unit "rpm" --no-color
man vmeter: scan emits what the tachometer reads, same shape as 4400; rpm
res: 9250; rpm
